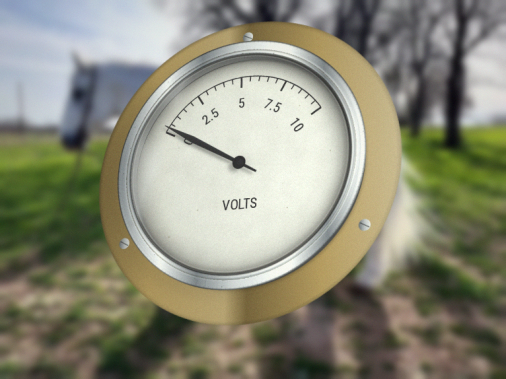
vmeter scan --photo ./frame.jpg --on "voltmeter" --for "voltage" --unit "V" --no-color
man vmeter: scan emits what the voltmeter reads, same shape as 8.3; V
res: 0.25; V
